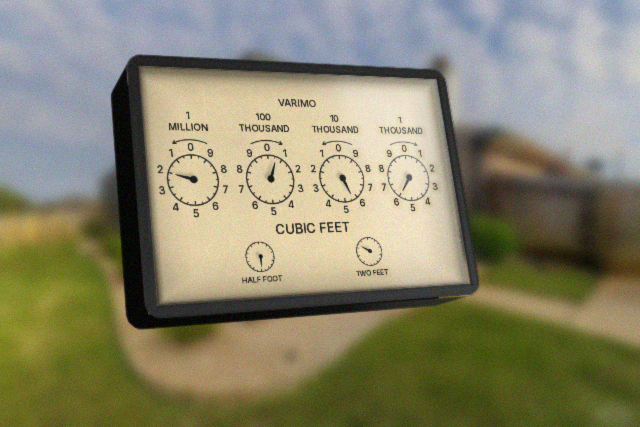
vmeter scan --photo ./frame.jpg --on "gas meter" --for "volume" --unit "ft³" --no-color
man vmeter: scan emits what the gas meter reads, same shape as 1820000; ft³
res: 205600; ft³
